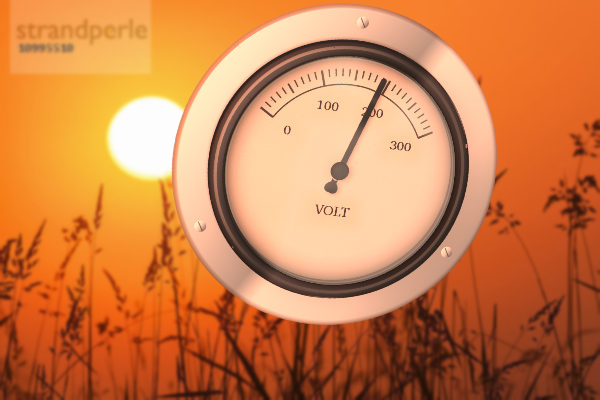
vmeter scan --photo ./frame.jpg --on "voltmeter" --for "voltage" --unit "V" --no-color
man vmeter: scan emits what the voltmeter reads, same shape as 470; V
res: 190; V
